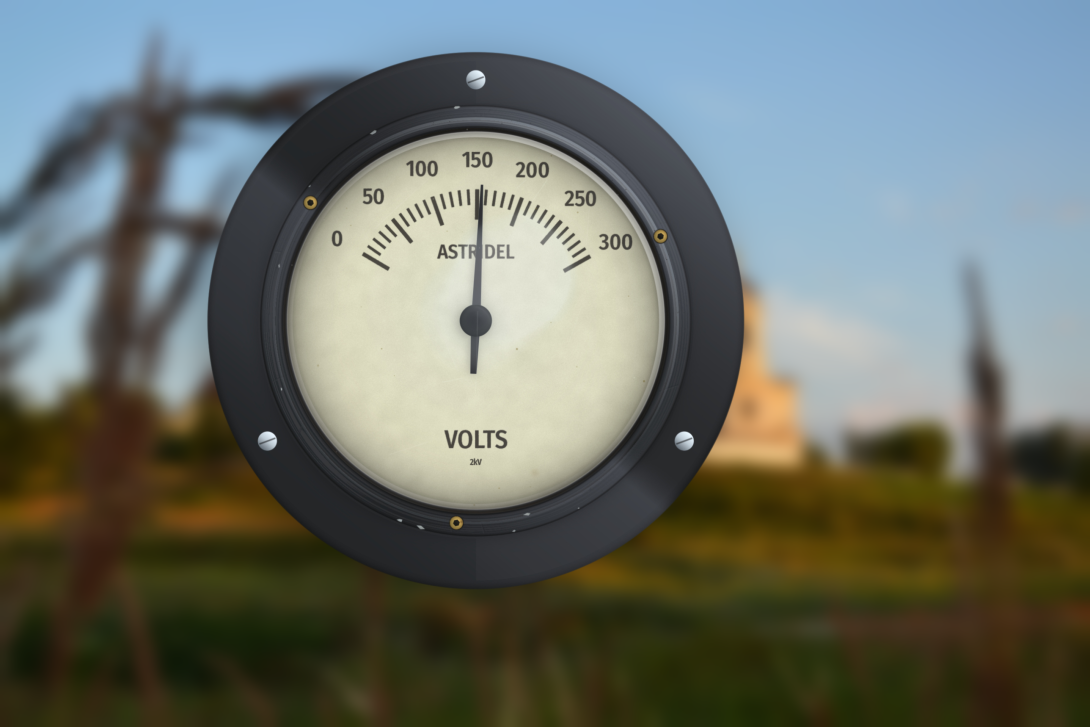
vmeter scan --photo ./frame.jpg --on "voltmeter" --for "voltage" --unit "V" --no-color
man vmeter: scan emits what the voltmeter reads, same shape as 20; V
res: 155; V
